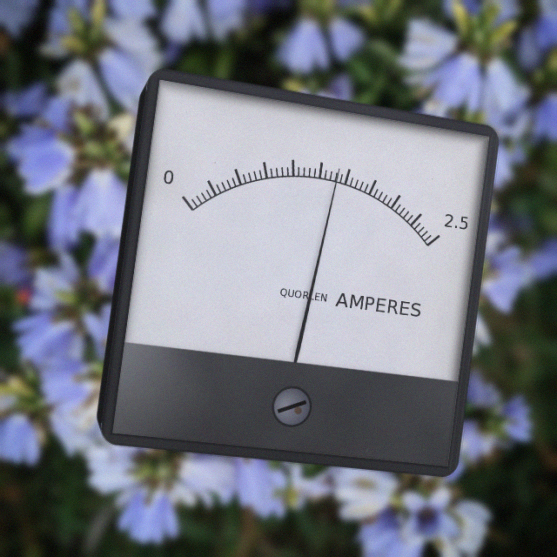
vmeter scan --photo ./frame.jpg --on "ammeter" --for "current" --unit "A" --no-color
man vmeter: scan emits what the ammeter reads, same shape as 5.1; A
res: 1.4; A
